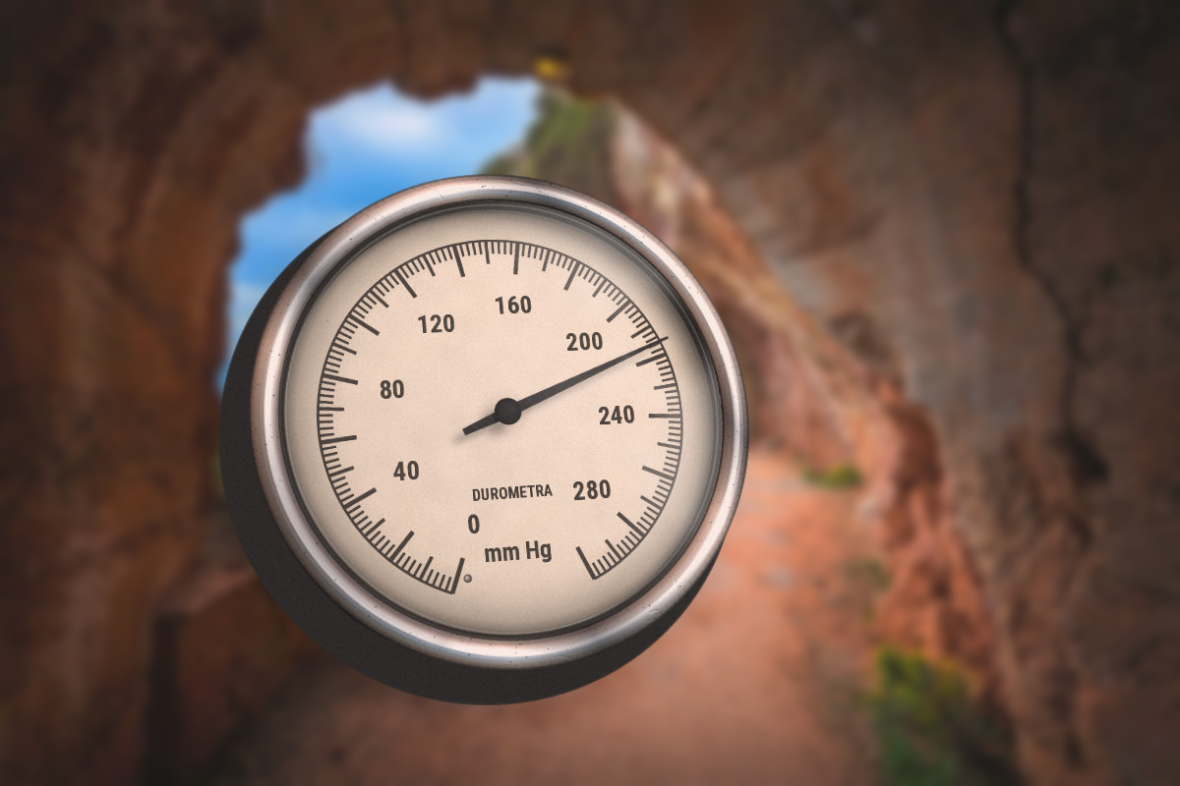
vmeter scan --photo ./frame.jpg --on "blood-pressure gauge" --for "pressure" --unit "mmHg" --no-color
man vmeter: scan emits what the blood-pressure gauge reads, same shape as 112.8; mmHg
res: 216; mmHg
